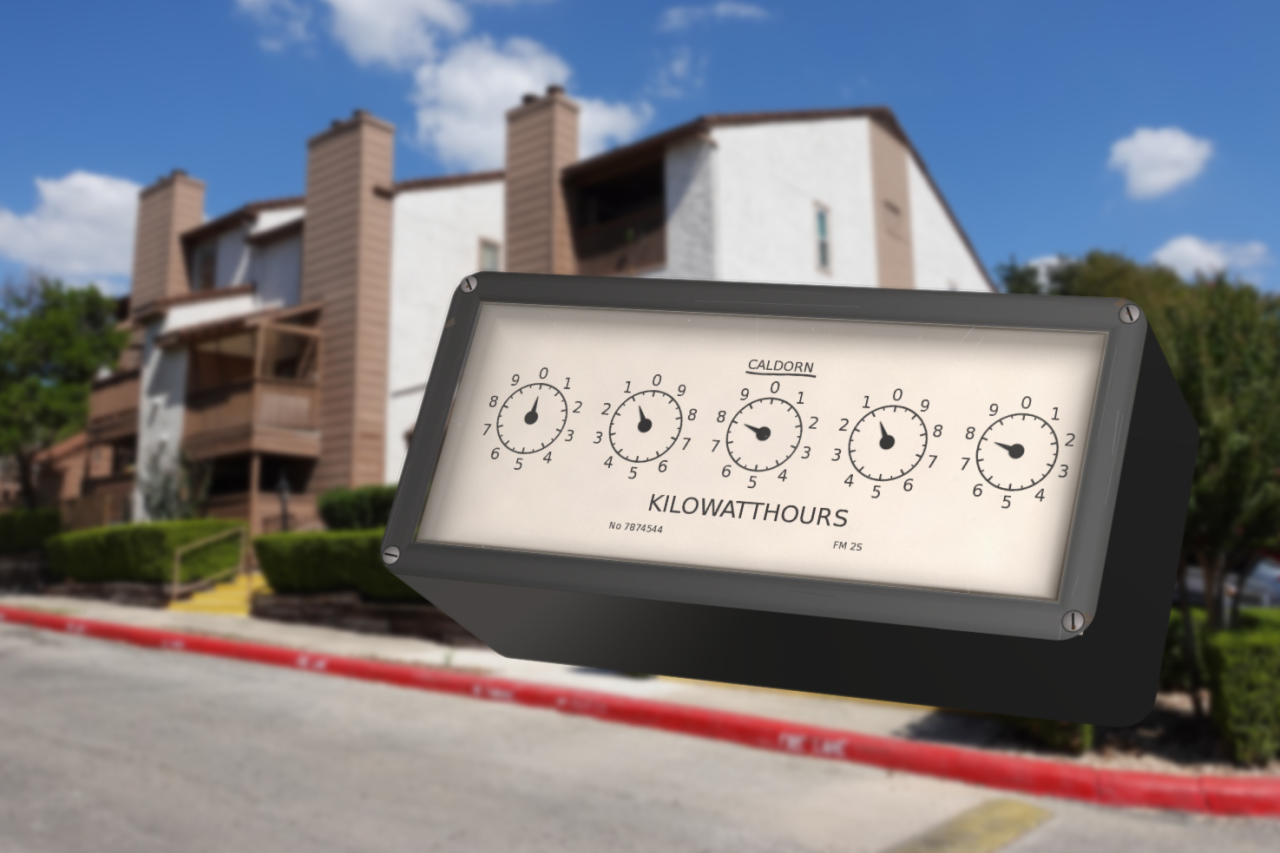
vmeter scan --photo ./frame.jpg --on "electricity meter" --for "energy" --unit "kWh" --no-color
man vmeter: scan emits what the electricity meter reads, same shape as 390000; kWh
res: 808; kWh
